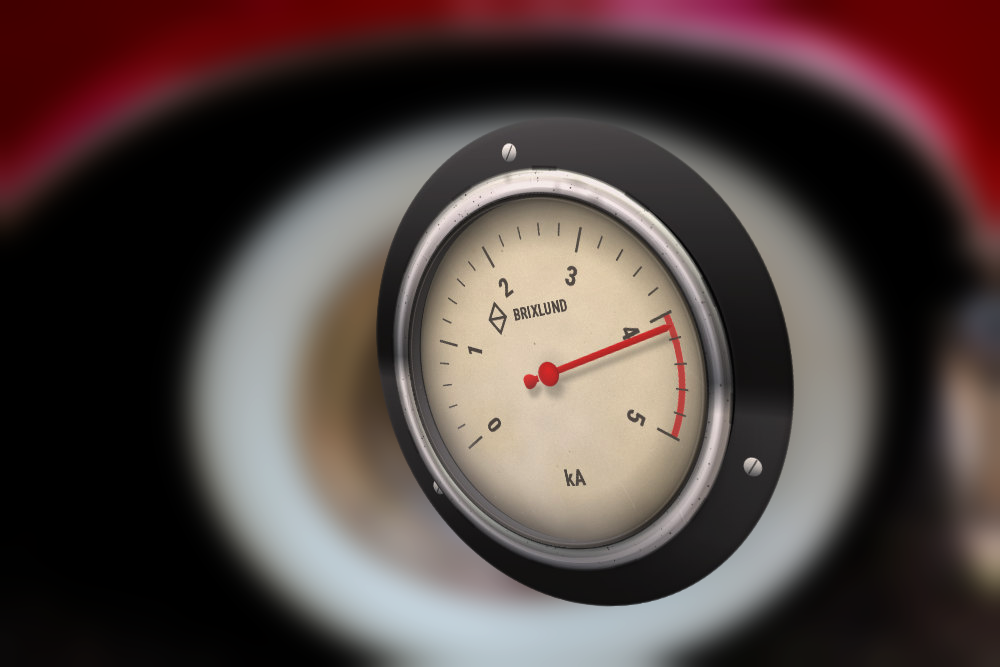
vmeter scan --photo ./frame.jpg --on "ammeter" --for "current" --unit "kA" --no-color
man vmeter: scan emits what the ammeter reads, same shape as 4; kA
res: 4.1; kA
